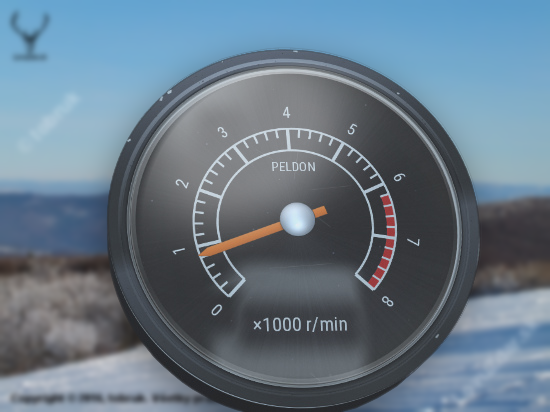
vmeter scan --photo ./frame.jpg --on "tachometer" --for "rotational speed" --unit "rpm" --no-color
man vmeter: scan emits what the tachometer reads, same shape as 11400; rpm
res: 800; rpm
